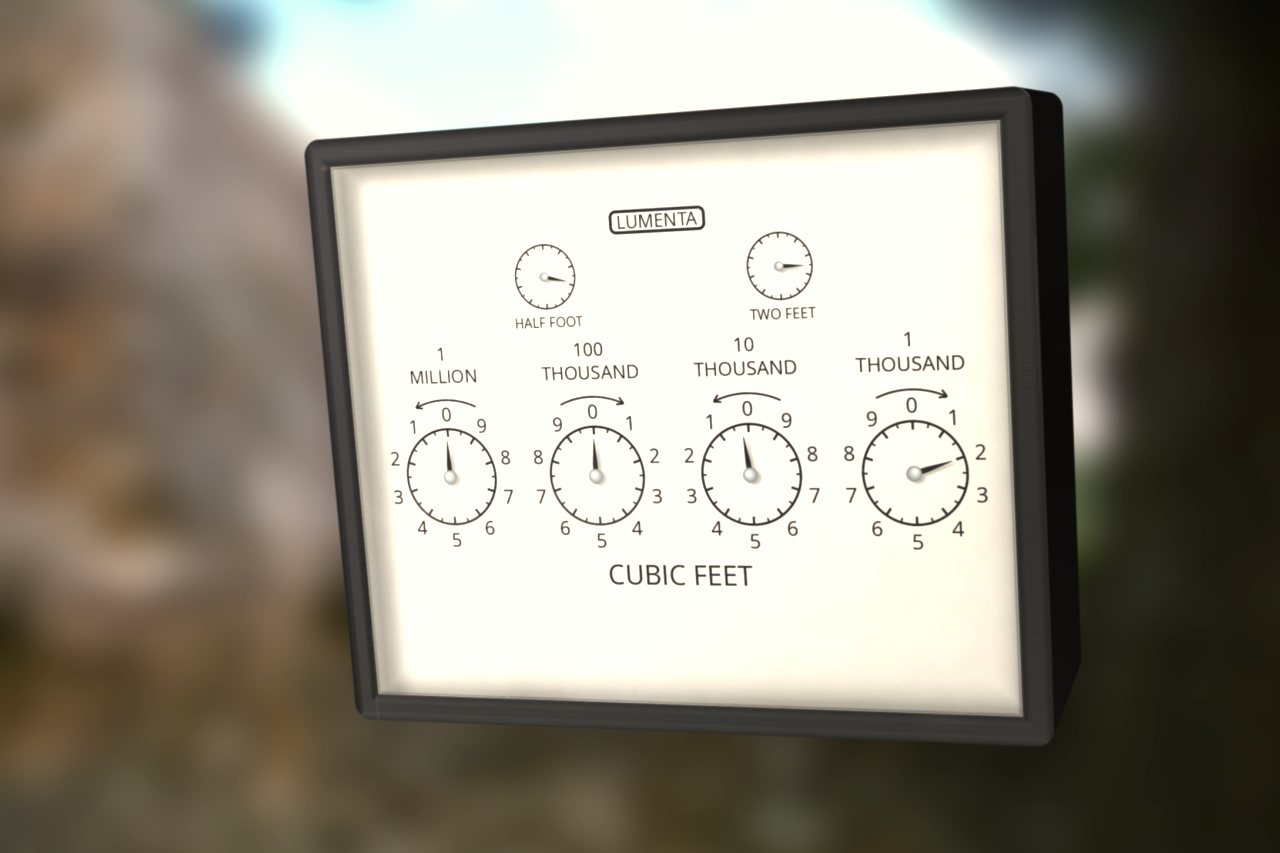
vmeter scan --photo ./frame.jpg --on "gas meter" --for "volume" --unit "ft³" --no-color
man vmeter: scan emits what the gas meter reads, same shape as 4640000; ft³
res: 200; ft³
